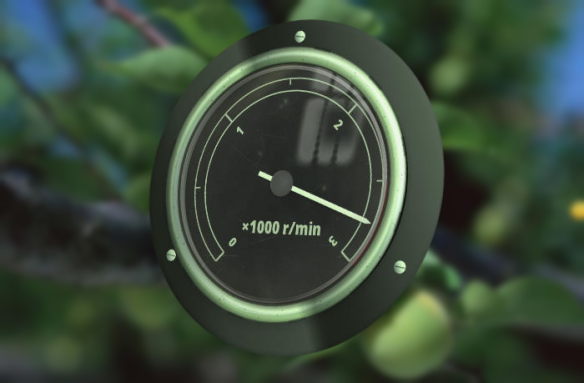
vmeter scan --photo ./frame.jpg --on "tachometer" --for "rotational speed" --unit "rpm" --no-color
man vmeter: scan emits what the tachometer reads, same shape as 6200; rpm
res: 2750; rpm
